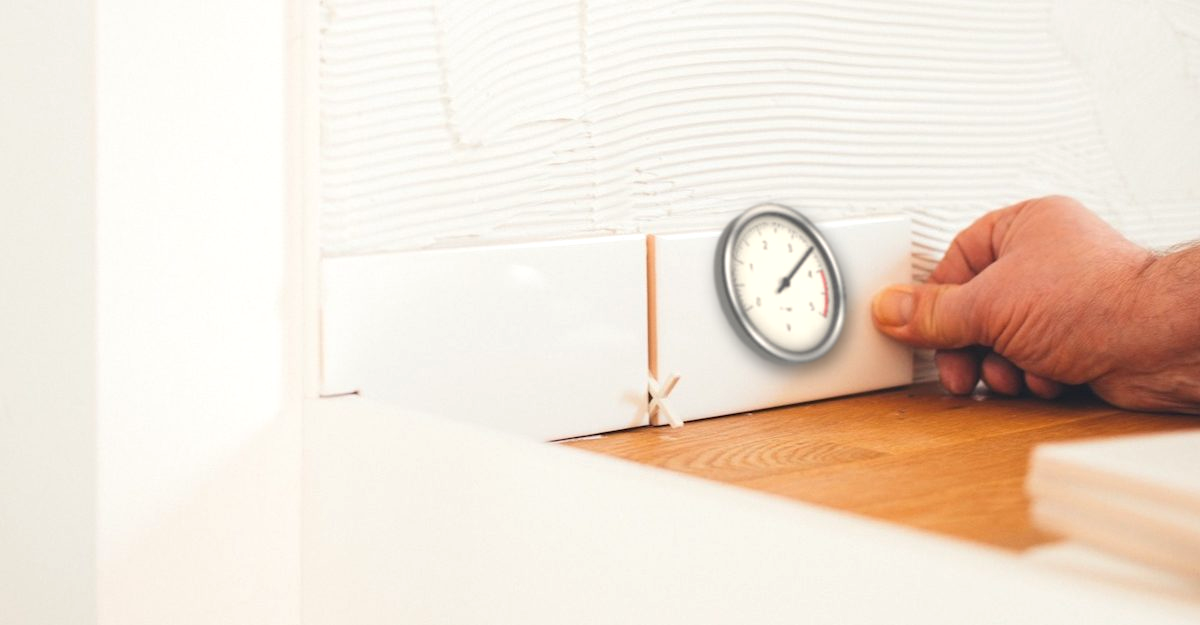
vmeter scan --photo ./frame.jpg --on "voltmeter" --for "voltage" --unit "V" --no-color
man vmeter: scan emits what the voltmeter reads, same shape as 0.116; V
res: 3.5; V
